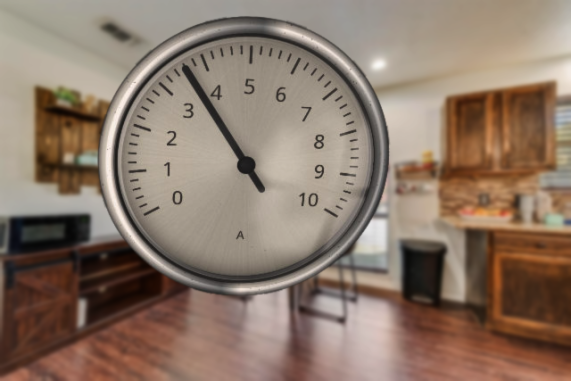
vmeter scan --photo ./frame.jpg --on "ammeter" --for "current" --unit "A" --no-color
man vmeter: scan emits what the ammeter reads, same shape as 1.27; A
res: 3.6; A
